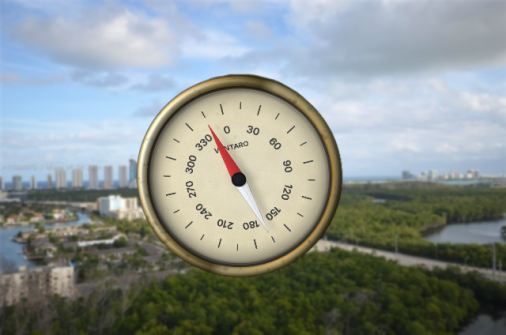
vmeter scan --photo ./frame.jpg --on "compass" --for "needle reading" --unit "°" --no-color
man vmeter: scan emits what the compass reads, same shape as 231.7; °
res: 345; °
